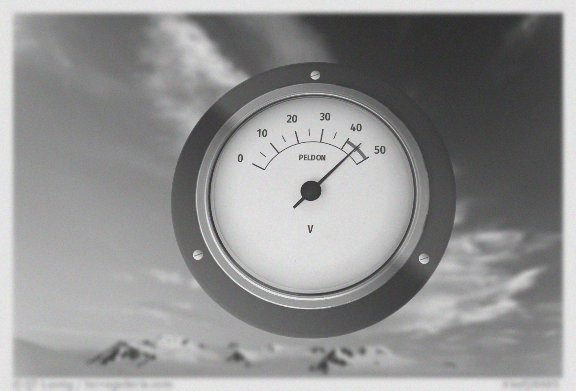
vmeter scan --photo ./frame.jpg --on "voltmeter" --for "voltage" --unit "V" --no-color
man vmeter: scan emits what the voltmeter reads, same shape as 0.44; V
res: 45; V
